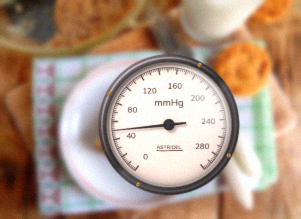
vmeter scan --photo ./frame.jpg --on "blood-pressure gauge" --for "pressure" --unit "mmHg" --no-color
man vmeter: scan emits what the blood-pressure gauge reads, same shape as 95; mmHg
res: 50; mmHg
